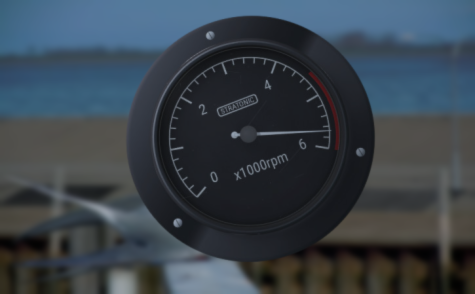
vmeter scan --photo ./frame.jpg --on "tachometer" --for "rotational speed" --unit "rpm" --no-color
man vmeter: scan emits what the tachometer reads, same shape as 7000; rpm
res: 5700; rpm
